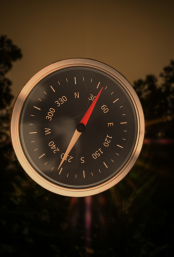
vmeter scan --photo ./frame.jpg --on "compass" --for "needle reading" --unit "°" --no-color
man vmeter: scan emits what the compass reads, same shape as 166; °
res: 35; °
